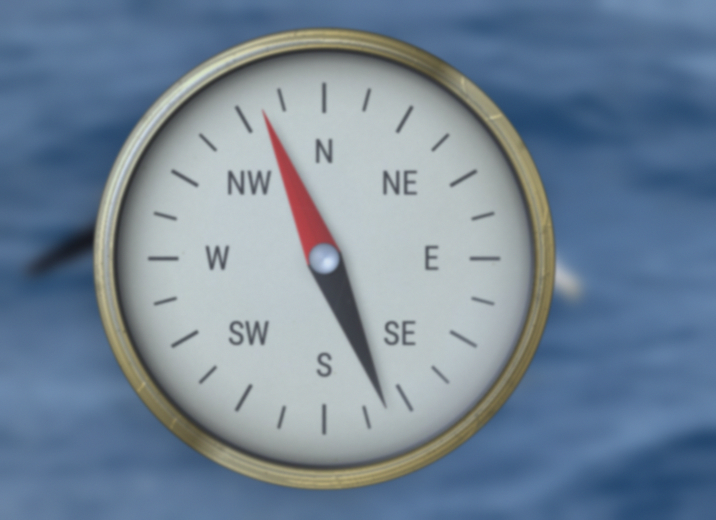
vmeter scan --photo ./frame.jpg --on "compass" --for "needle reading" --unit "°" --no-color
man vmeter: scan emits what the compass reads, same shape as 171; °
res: 337.5; °
